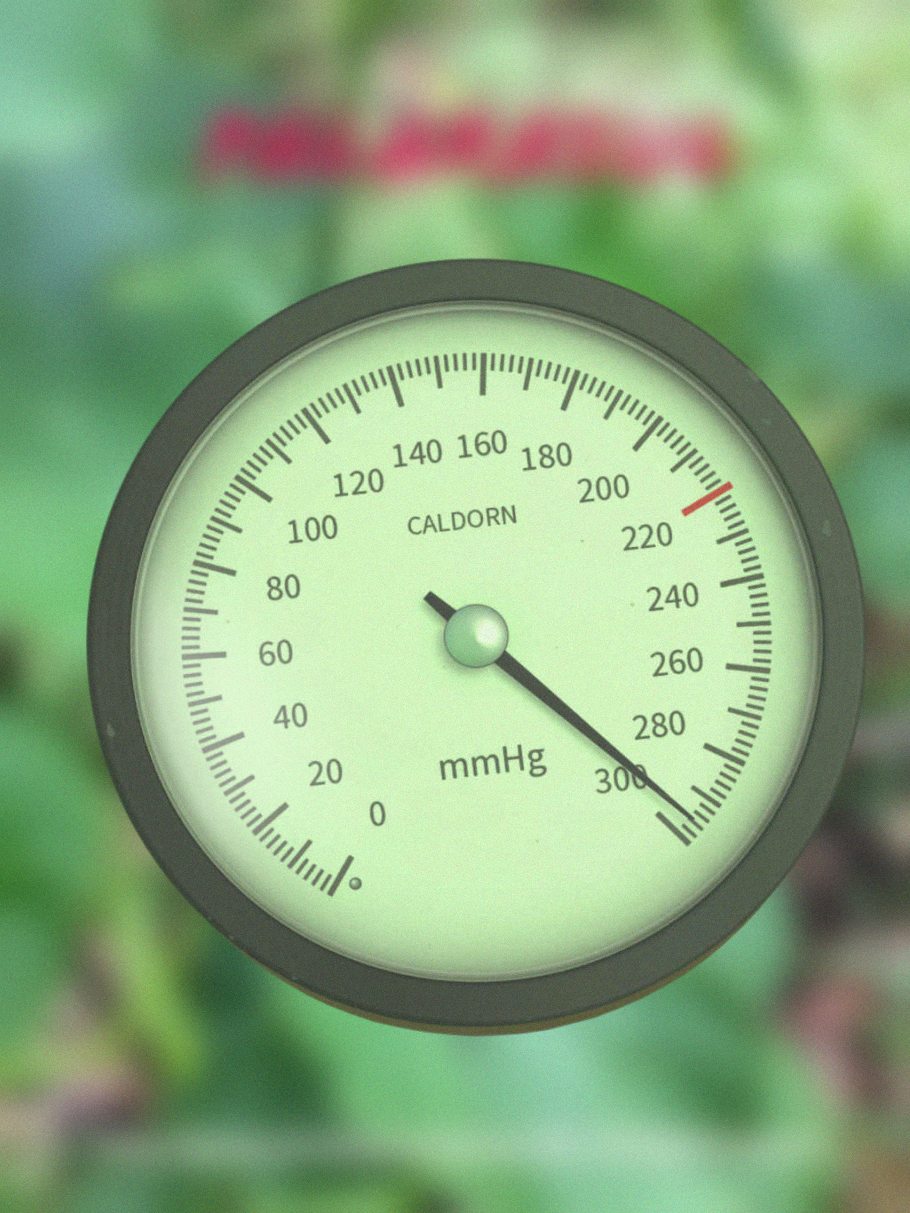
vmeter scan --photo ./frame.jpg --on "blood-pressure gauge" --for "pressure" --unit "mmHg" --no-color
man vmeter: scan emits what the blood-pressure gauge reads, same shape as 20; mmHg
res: 296; mmHg
